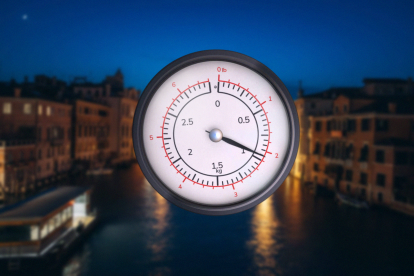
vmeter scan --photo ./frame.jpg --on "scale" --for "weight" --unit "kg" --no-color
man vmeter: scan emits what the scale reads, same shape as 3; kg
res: 0.95; kg
